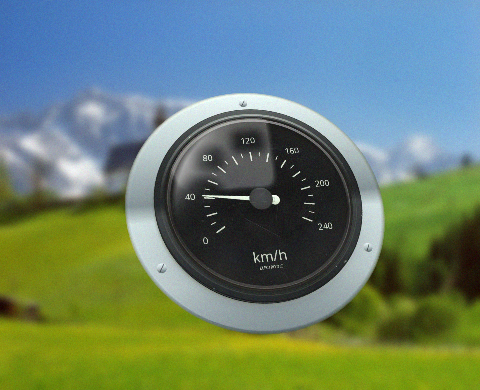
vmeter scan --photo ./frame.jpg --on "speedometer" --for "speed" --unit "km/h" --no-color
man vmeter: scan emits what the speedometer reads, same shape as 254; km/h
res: 40; km/h
